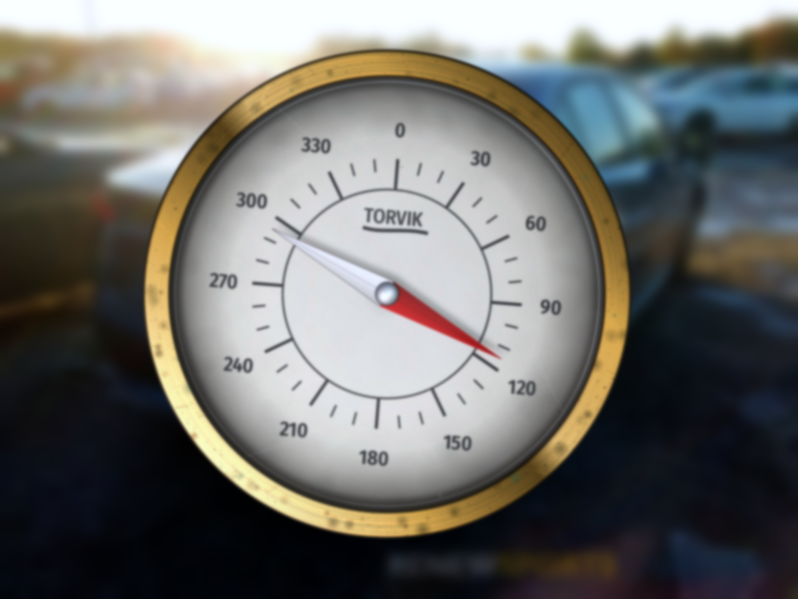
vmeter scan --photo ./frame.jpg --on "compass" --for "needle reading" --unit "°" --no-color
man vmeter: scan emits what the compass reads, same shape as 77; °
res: 115; °
